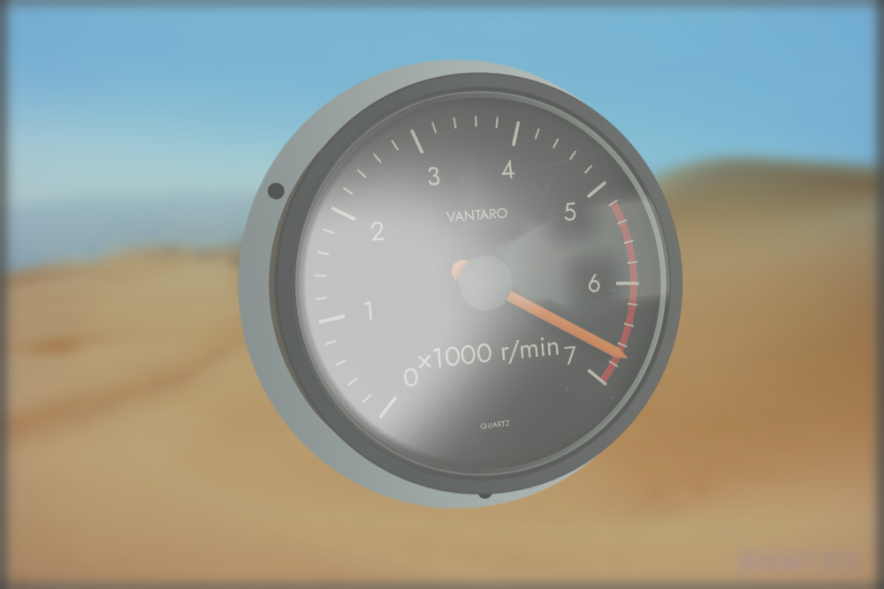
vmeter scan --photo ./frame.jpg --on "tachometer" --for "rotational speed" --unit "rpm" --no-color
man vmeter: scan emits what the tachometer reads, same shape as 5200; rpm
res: 6700; rpm
